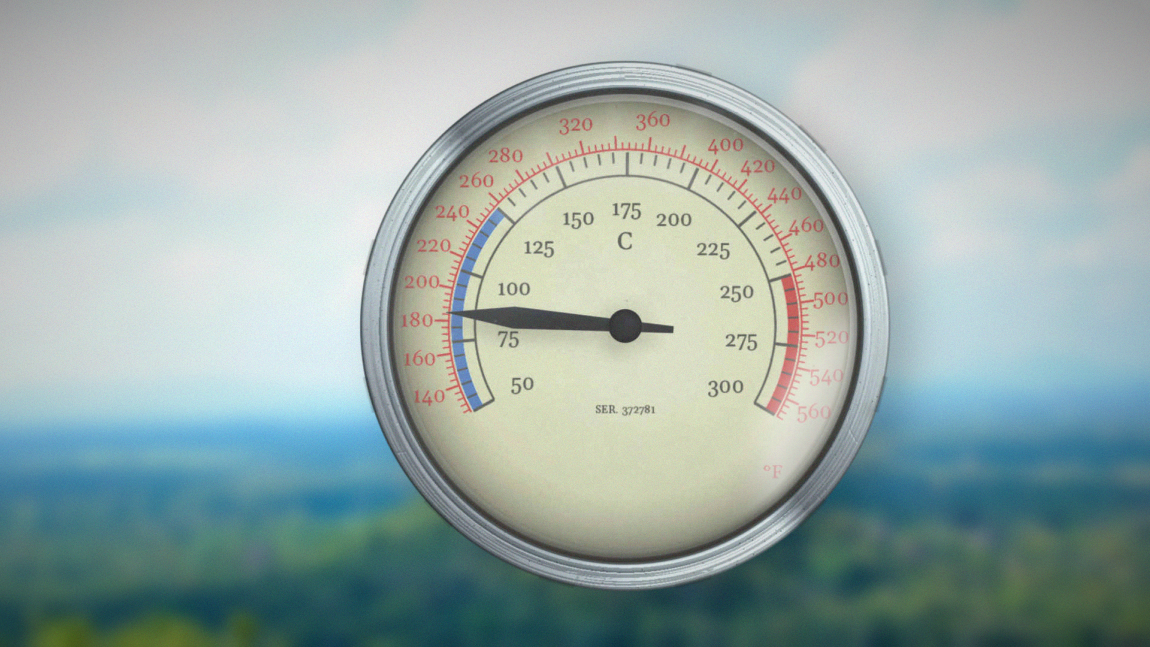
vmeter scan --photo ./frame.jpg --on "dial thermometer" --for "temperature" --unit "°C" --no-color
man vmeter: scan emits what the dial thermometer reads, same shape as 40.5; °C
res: 85; °C
